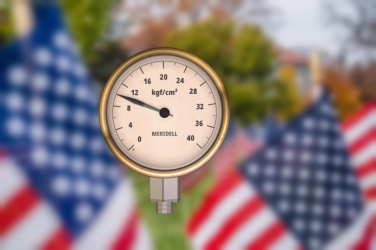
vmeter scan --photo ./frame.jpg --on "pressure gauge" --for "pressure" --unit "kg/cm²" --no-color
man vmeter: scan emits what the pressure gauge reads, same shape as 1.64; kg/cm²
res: 10; kg/cm²
